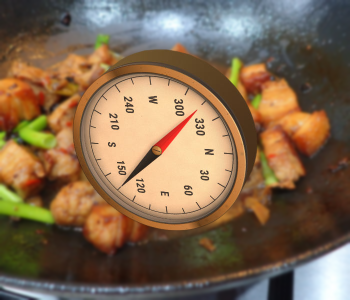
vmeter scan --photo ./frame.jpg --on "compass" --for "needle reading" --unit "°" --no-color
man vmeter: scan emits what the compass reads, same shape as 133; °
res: 315; °
